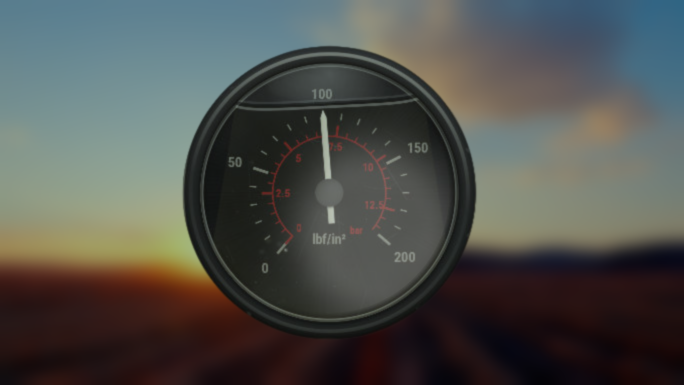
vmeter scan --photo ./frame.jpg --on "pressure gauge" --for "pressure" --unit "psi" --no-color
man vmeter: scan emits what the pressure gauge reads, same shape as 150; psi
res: 100; psi
